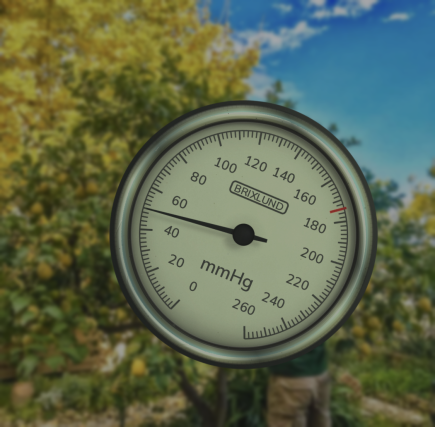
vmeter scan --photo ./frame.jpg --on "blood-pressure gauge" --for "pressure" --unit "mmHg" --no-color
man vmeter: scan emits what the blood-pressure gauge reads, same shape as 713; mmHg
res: 50; mmHg
